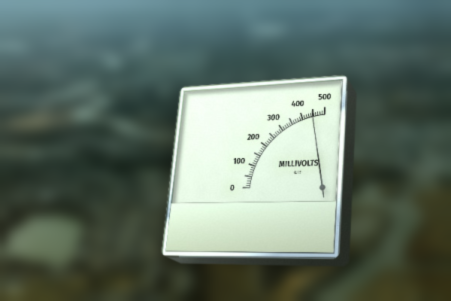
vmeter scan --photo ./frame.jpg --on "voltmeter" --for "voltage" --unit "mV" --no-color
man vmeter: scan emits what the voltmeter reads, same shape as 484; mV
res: 450; mV
